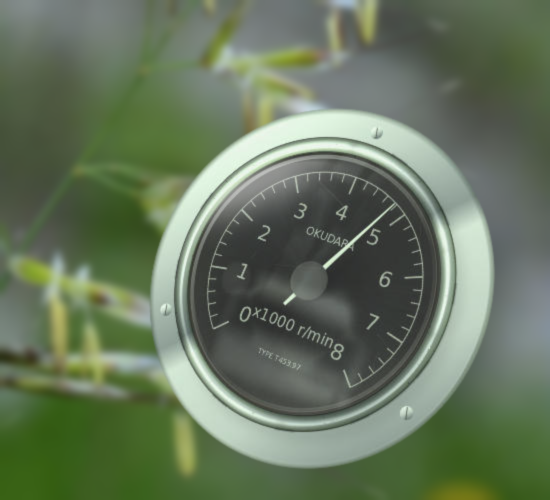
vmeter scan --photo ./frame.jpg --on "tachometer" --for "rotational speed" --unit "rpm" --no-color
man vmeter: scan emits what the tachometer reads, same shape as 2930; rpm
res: 4800; rpm
